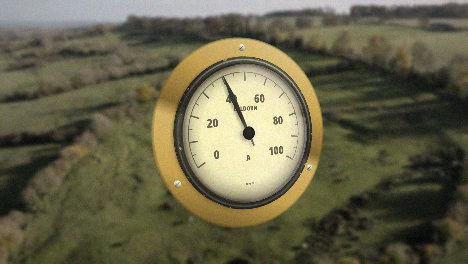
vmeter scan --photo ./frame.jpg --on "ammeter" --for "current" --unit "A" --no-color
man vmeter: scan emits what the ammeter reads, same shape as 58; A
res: 40; A
